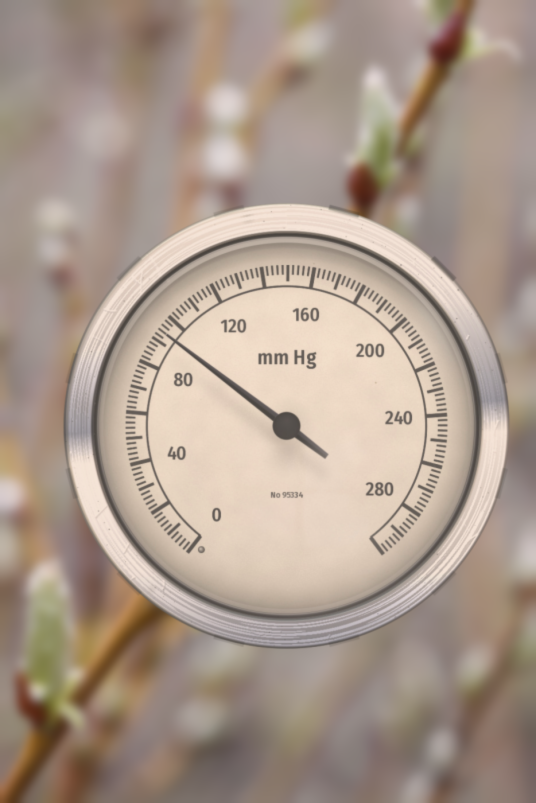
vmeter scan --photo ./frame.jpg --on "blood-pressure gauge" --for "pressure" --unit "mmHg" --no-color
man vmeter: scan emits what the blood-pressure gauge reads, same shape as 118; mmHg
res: 94; mmHg
